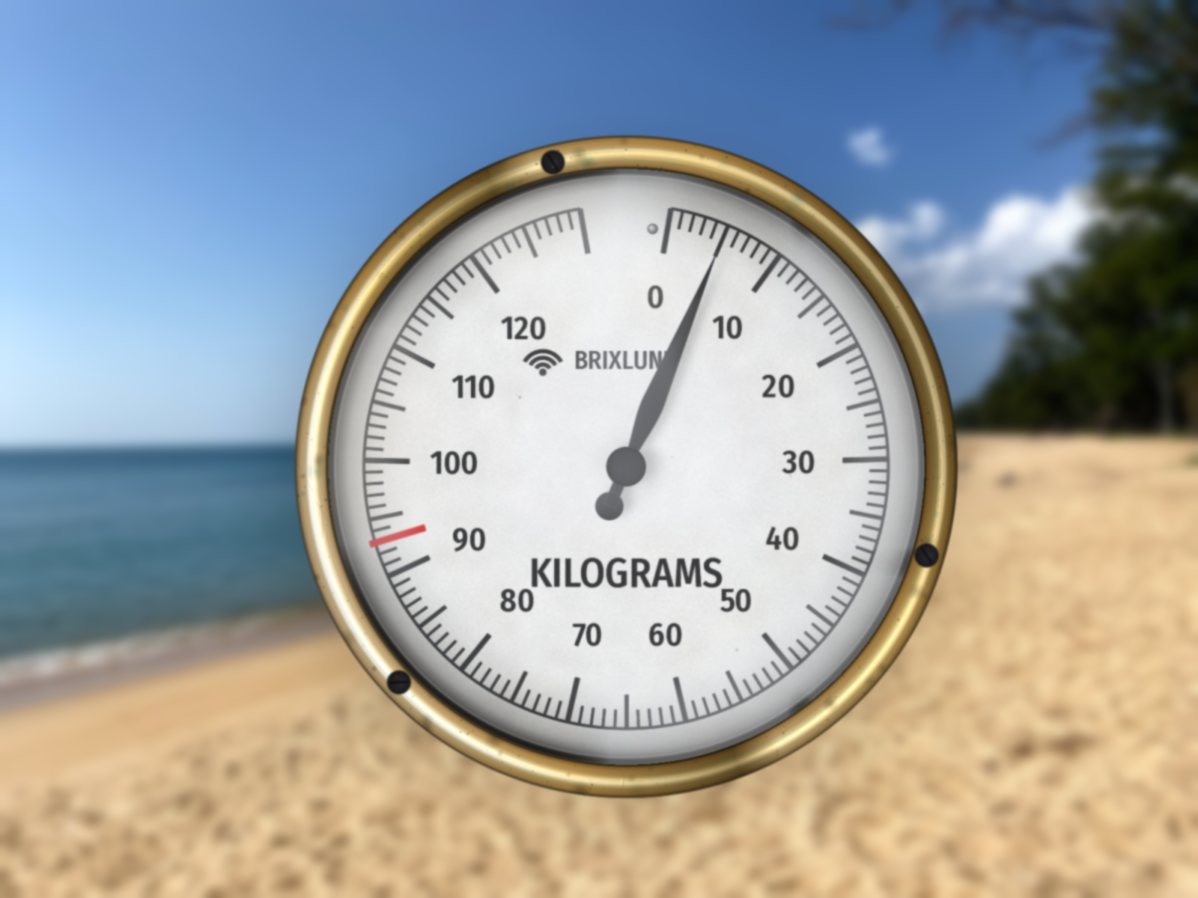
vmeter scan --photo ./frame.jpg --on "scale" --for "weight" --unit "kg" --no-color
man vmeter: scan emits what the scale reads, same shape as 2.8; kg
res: 5; kg
